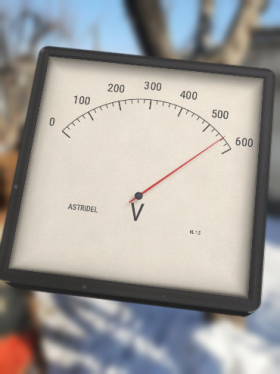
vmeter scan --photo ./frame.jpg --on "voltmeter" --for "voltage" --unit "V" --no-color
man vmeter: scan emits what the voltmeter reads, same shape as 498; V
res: 560; V
